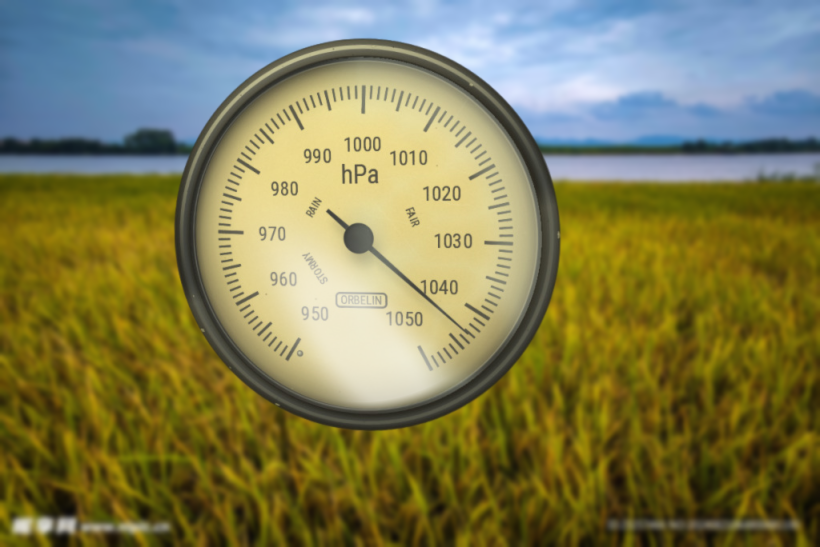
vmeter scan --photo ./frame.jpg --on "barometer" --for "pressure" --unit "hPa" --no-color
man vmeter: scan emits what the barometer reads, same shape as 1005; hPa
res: 1043; hPa
